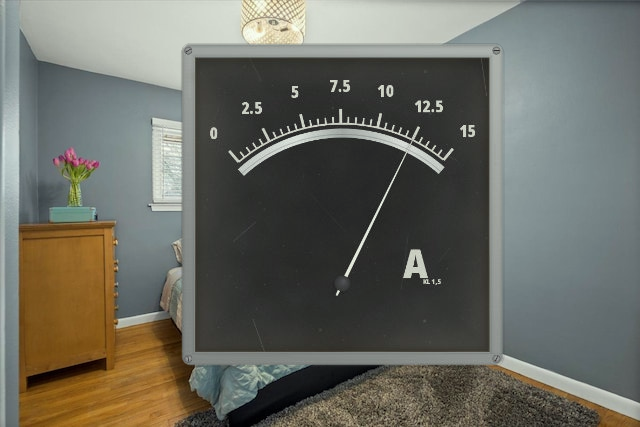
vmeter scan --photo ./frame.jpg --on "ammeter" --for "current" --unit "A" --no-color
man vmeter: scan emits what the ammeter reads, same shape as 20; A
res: 12.5; A
